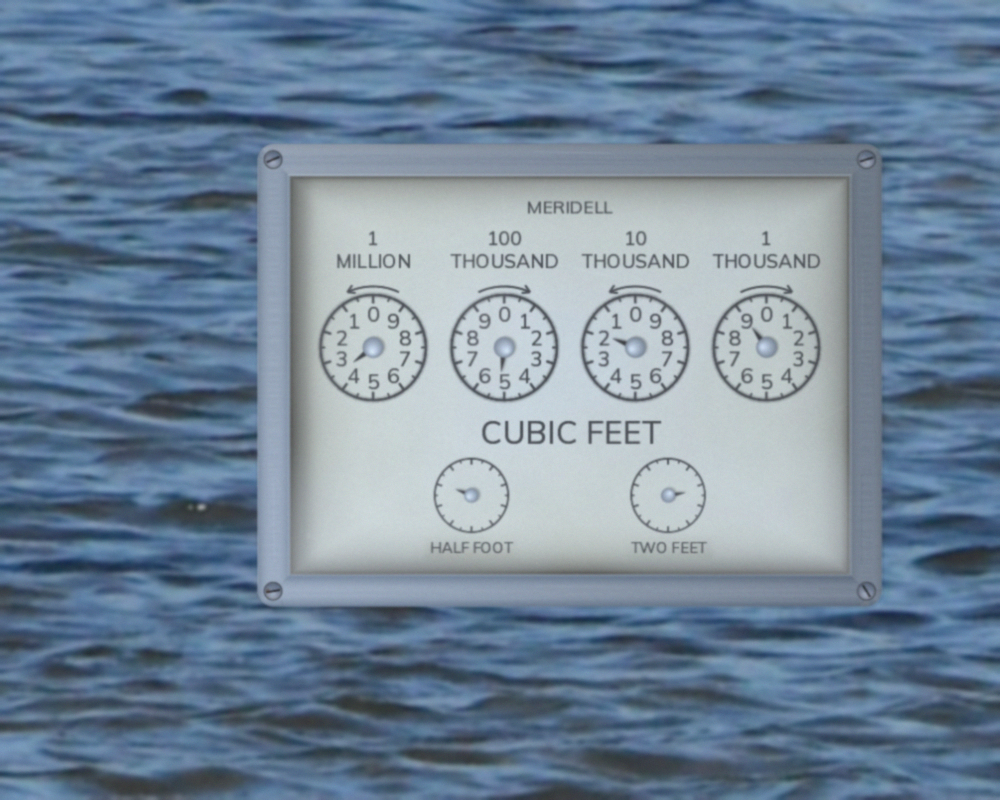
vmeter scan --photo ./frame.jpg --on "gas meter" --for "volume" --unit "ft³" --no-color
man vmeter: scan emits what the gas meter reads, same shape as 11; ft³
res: 351900; ft³
